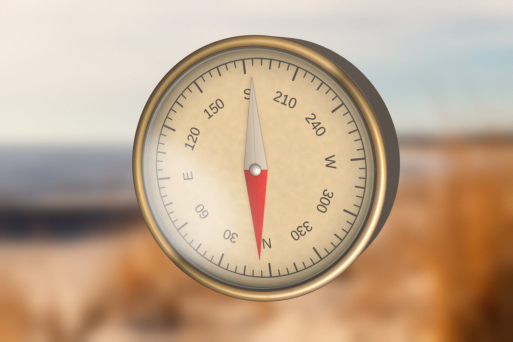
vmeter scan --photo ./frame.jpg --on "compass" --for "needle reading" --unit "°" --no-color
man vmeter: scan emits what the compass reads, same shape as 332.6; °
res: 5; °
